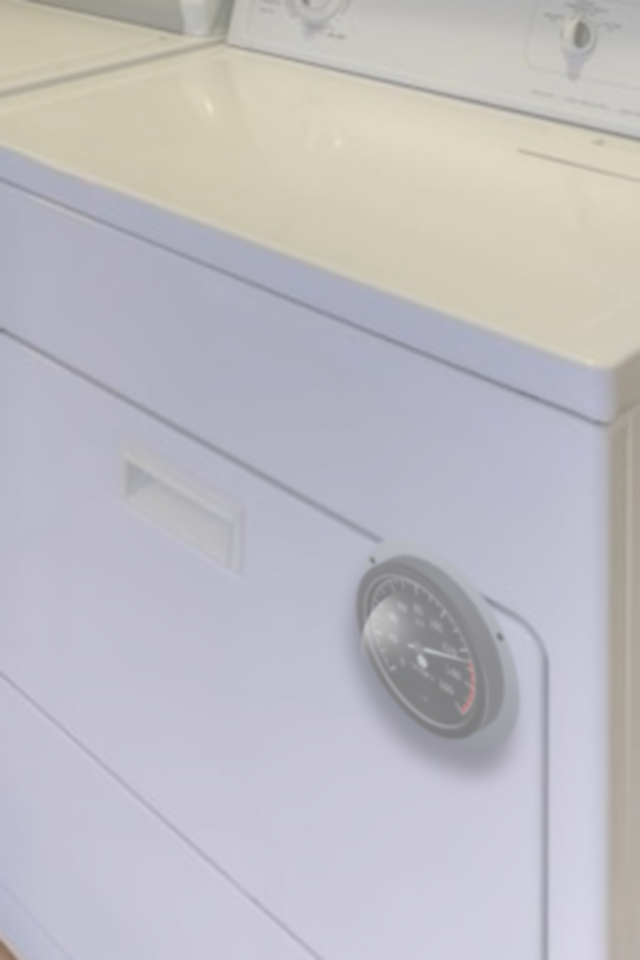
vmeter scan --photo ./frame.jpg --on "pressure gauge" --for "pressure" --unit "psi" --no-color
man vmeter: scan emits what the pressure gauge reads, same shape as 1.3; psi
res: 125; psi
